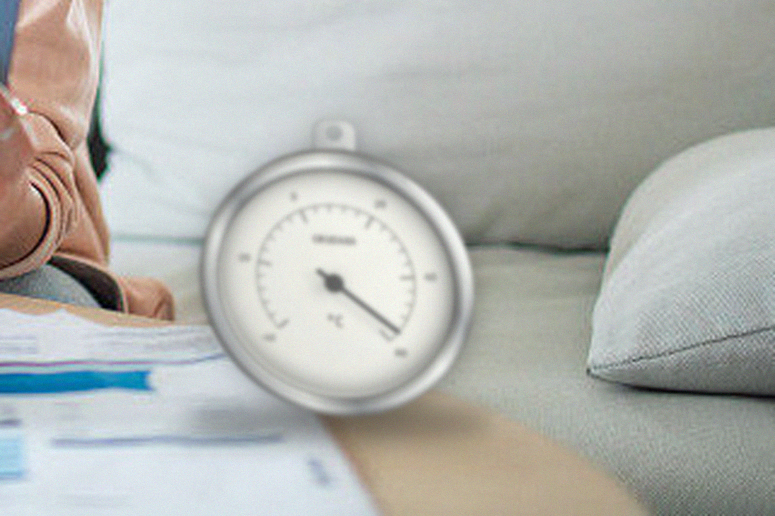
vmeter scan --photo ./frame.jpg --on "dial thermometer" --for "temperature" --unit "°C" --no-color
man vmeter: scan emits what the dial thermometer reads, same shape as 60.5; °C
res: 56; °C
